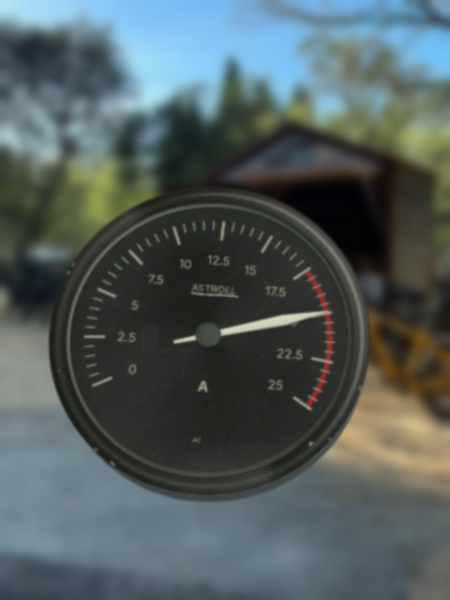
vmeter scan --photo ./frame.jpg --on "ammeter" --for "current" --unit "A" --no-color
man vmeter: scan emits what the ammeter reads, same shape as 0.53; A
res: 20; A
